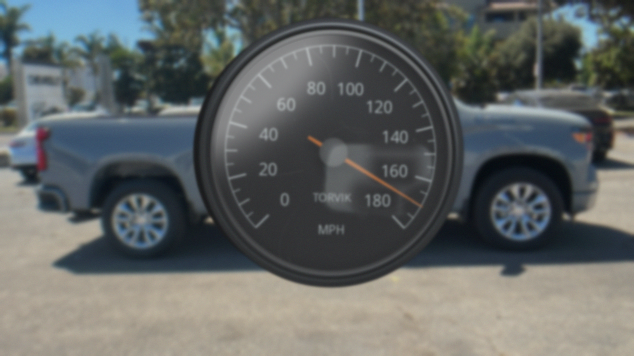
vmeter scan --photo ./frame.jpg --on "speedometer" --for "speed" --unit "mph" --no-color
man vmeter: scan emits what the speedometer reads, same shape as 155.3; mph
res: 170; mph
